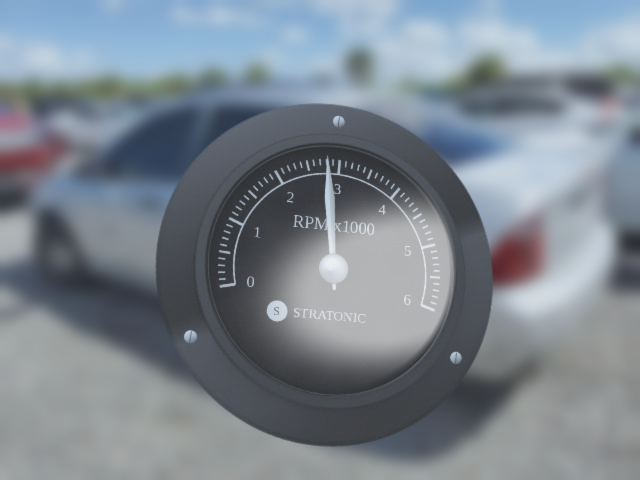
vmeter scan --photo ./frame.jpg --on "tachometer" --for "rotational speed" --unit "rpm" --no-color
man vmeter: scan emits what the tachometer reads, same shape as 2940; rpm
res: 2800; rpm
